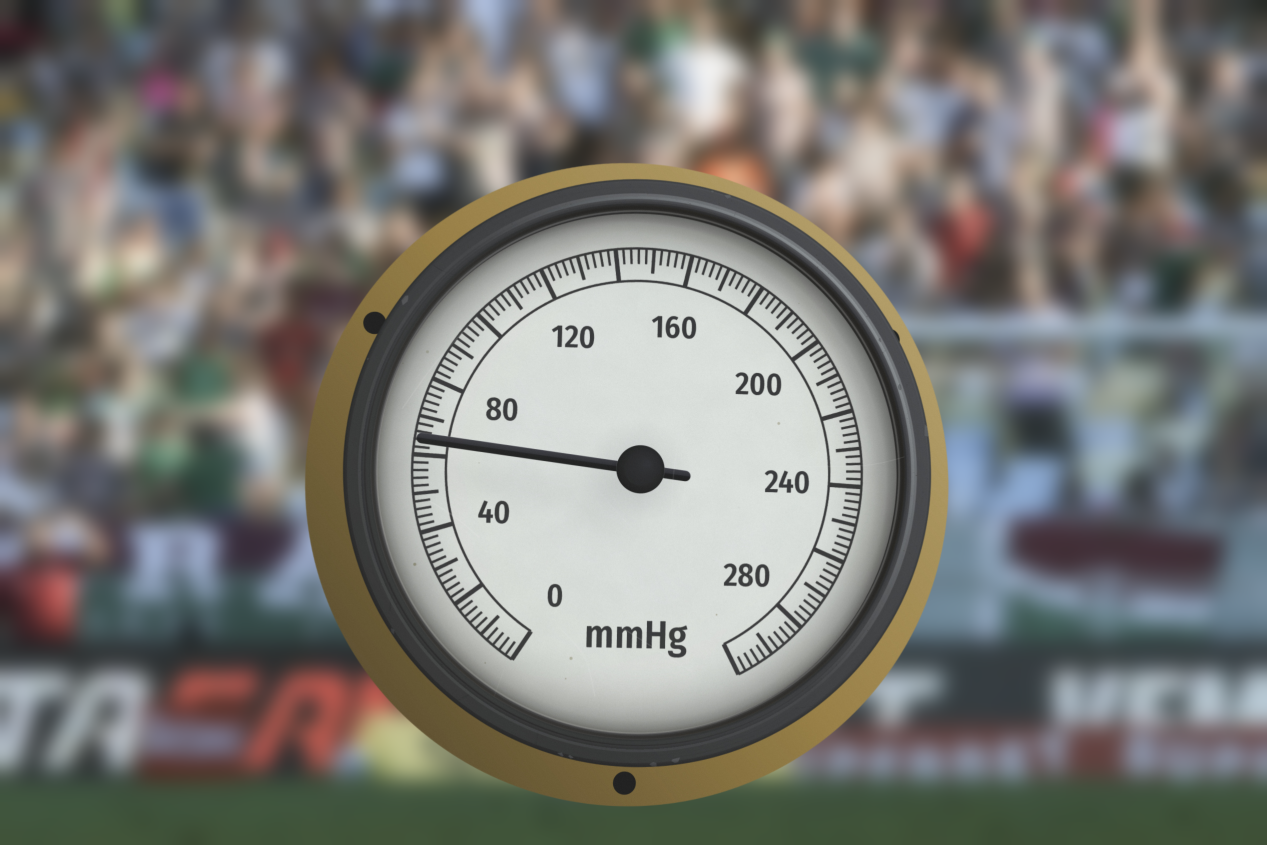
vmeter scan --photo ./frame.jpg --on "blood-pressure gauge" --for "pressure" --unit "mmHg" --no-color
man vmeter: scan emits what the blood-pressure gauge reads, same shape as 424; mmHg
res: 64; mmHg
